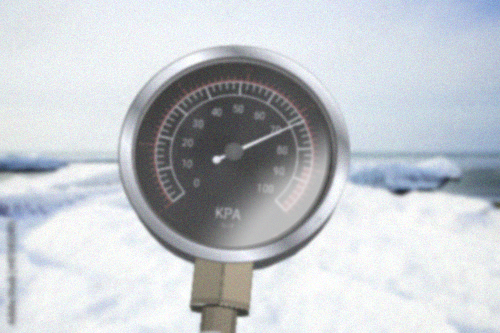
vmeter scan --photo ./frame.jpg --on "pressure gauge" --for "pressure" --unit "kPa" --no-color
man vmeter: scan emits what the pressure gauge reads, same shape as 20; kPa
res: 72; kPa
